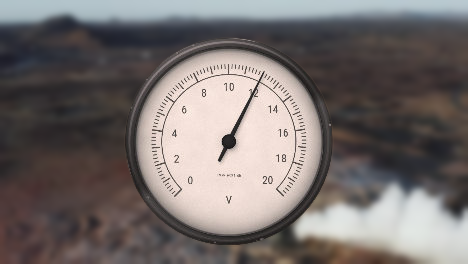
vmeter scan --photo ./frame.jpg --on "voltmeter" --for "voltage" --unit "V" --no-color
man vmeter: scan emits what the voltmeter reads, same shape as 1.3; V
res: 12; V
